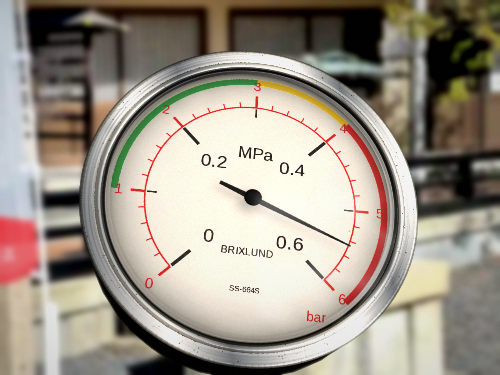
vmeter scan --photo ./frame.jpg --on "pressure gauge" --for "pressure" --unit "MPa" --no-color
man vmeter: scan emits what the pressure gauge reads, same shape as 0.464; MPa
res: 0.55; MPa
